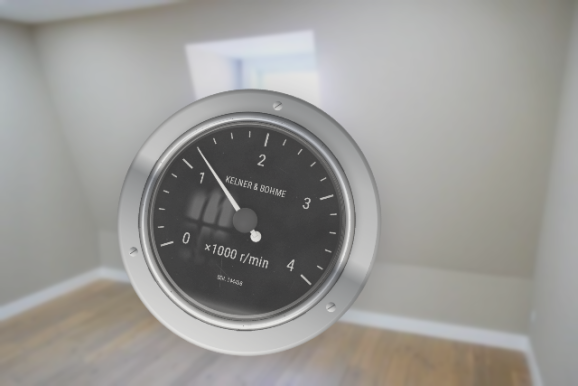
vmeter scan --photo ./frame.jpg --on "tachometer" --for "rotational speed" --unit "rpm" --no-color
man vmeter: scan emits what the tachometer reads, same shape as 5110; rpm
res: 1200; rpm
